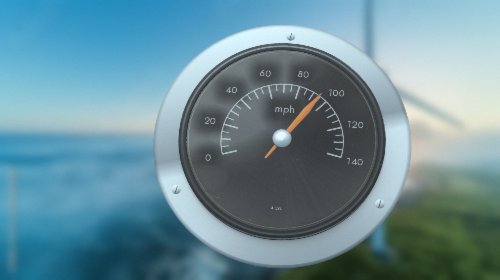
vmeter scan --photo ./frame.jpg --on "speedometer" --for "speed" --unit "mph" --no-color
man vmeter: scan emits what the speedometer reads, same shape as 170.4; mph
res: 95; mph
